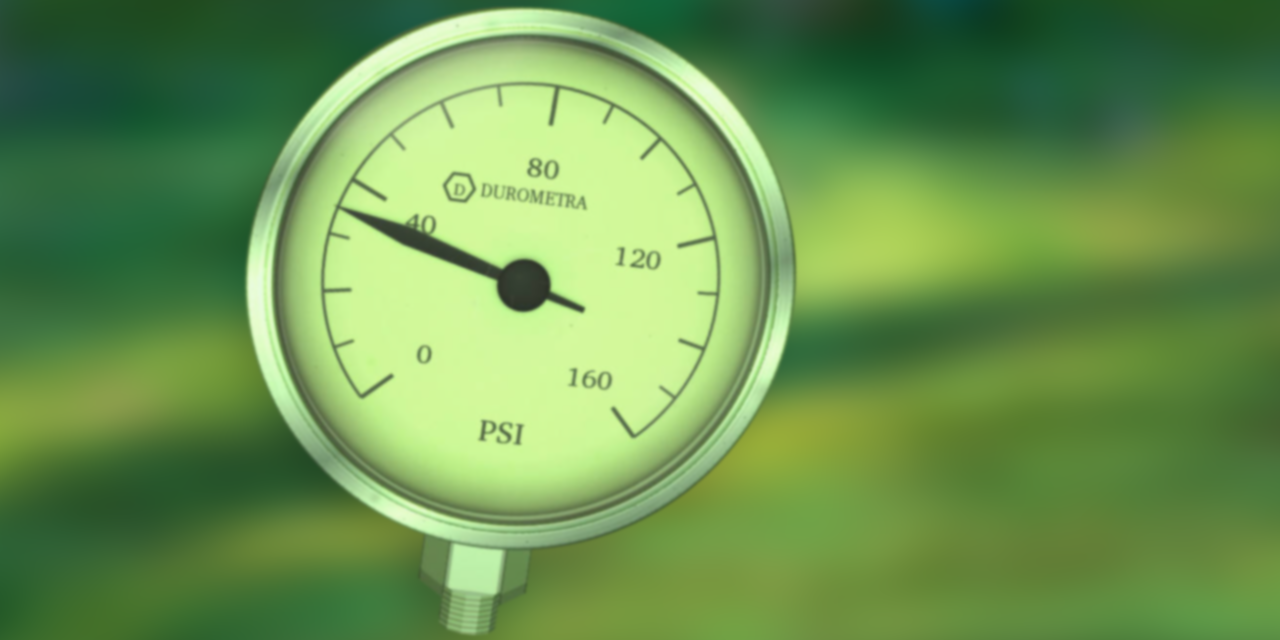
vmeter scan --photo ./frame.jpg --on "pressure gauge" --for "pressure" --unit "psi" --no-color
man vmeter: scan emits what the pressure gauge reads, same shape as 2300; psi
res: 35; psi
